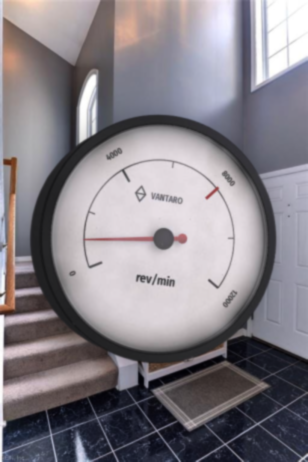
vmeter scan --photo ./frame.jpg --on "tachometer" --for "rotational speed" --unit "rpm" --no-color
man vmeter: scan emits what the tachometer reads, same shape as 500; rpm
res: 1000; rpm
